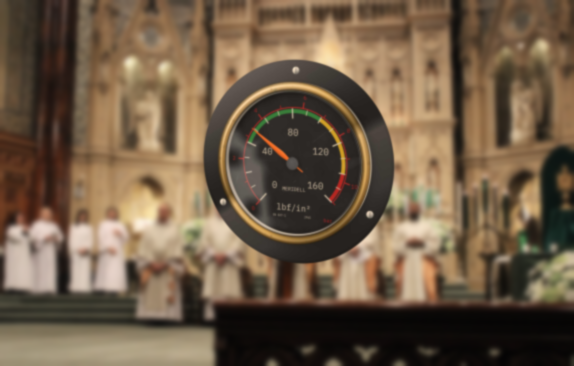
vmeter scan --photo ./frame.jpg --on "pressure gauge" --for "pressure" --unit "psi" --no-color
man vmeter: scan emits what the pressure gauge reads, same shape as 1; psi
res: 50; psi
